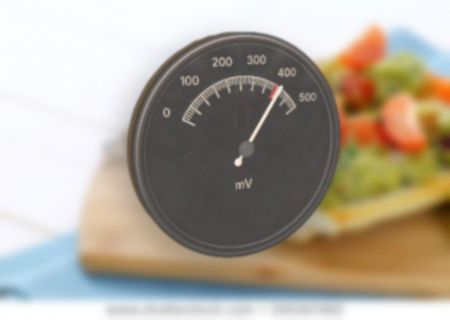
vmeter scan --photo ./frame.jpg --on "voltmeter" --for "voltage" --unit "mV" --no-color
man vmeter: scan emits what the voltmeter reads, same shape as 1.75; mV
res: 400; mV
